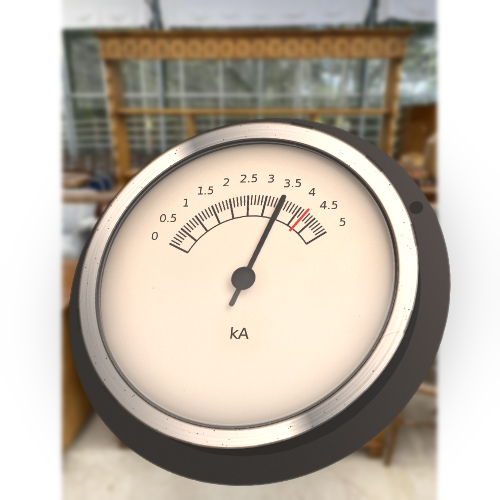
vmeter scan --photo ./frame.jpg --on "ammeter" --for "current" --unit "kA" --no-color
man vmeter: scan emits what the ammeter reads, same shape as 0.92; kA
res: 3.5; kA
